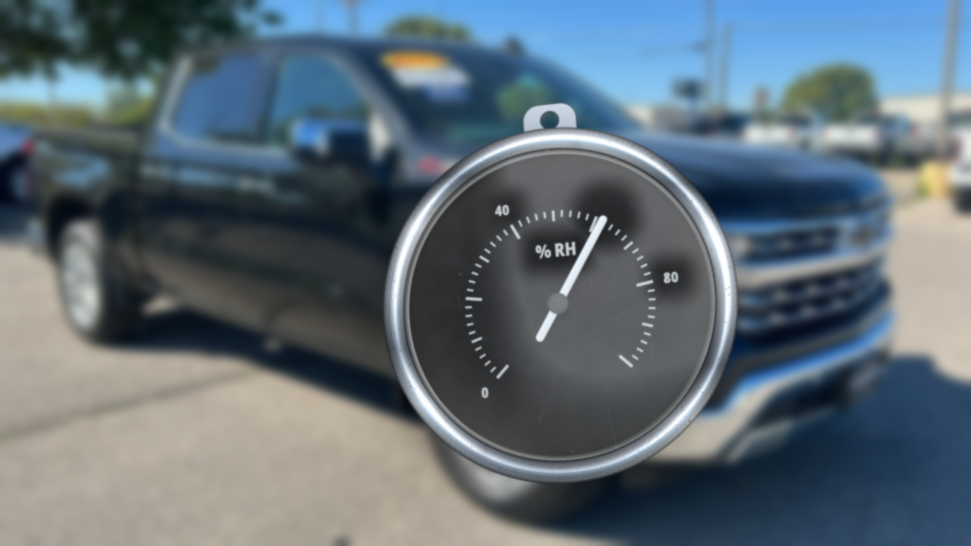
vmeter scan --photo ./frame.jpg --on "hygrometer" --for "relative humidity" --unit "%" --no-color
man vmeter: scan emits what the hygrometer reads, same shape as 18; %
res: 62; %
